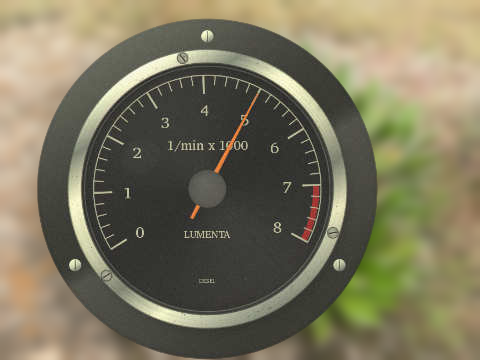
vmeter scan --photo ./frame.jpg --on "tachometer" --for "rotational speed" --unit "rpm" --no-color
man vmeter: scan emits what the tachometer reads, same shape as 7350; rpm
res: 5000; rpm
